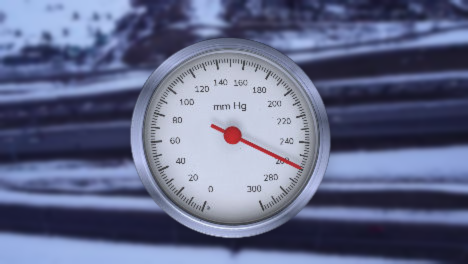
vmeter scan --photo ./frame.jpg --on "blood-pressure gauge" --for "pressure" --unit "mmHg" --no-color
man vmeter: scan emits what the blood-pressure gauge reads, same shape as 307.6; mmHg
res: 260; mmHg
